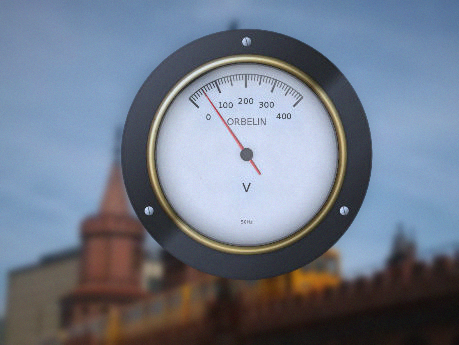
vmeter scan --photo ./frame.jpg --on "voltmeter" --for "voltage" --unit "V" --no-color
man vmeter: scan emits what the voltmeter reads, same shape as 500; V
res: 50; V
